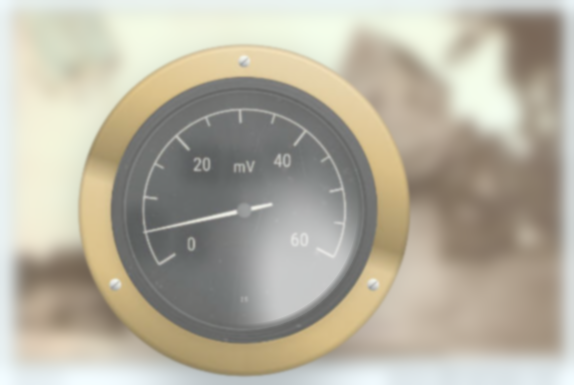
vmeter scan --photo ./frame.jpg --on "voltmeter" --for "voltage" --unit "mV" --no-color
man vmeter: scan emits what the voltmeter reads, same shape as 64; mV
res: 5; mV
